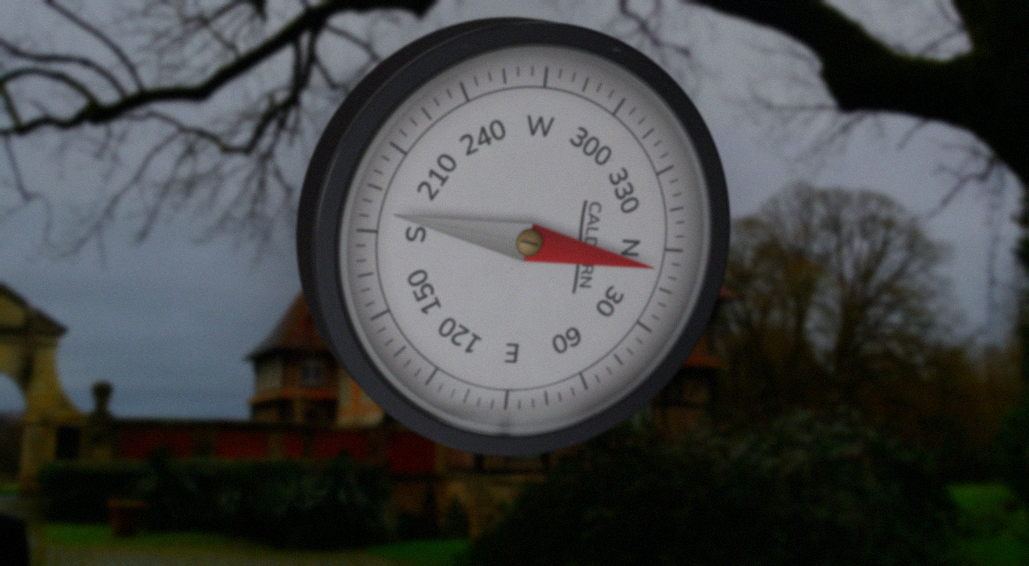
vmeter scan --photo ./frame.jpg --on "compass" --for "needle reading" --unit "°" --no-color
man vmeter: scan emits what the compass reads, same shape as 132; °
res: 7.5; °
